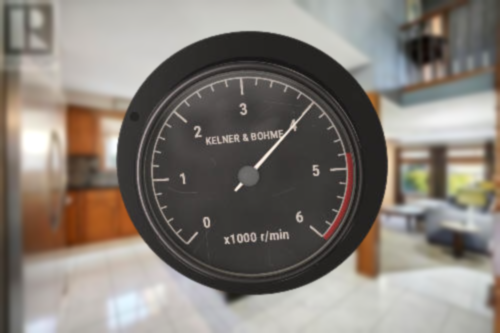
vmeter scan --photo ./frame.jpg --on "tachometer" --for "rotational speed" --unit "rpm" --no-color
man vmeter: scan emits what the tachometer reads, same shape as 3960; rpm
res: 4000; rpm
